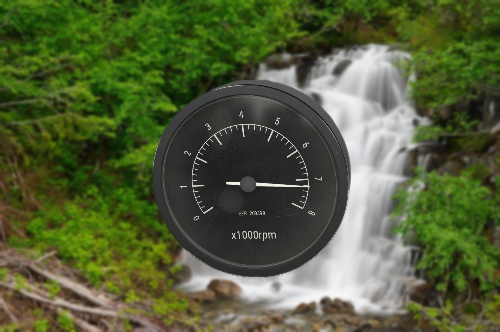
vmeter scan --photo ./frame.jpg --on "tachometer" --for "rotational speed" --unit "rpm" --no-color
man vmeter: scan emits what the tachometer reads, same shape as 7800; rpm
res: 7200; rpm
